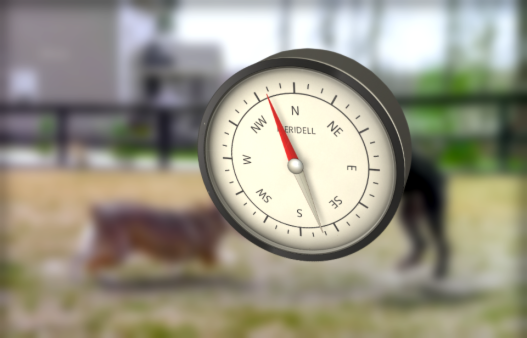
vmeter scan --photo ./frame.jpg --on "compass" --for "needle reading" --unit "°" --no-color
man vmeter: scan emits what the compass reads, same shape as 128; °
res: 340; °
